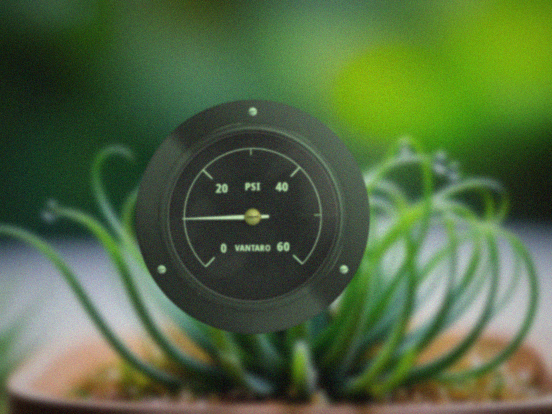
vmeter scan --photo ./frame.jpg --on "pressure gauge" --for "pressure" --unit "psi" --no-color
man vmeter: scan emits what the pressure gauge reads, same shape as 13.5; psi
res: 10; psi
